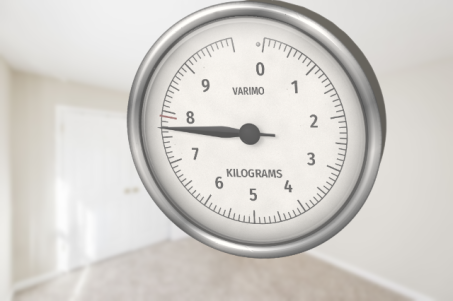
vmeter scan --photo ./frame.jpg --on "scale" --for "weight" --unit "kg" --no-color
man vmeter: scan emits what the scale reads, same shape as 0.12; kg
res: 7.7; kg
